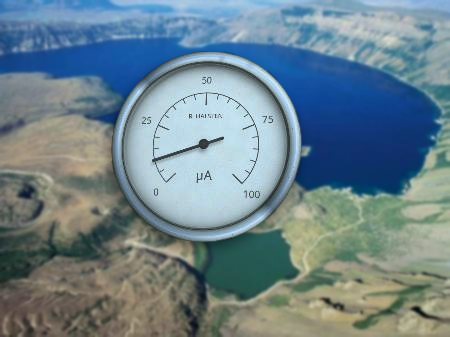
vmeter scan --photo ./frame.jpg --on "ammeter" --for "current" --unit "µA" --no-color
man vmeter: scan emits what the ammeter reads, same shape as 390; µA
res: 10; µA
